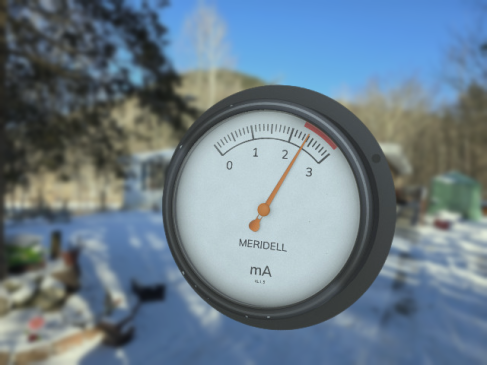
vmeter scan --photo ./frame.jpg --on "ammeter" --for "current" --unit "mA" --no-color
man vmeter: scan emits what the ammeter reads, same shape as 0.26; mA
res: 2.4; mA
